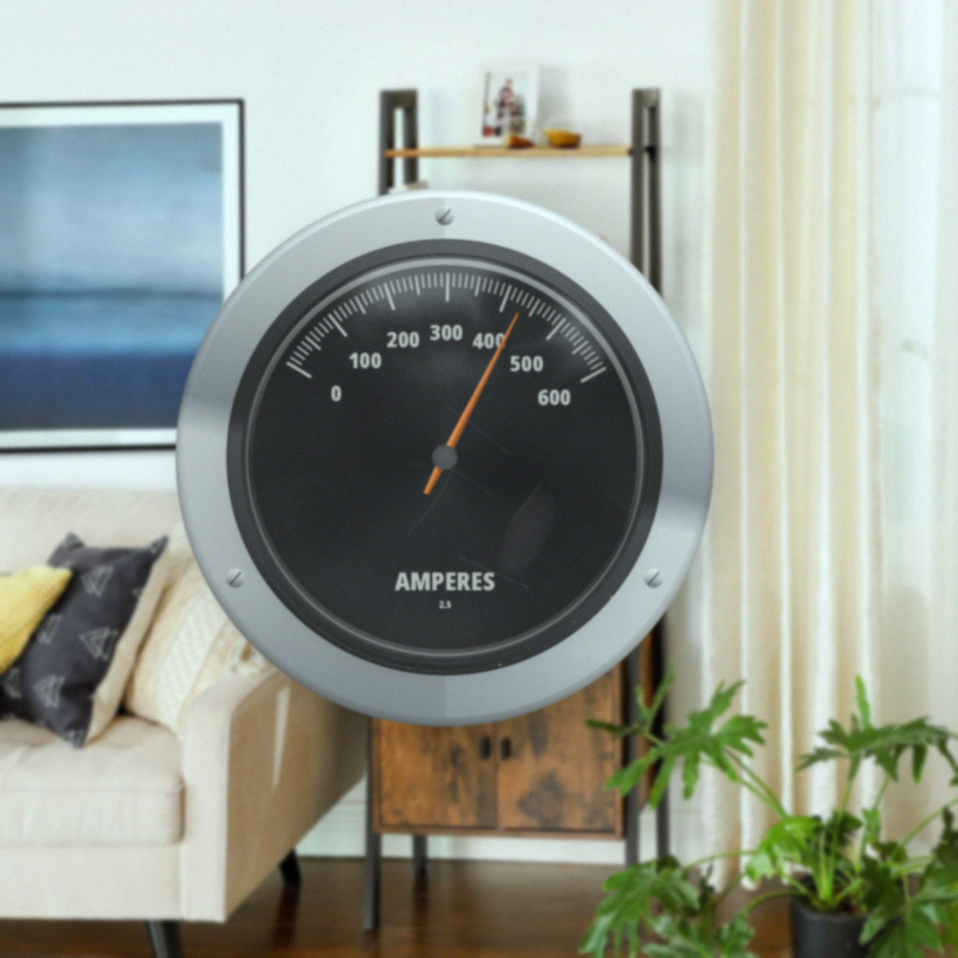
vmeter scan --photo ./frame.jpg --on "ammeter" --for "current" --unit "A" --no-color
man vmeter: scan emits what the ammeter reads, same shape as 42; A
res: 430; A
